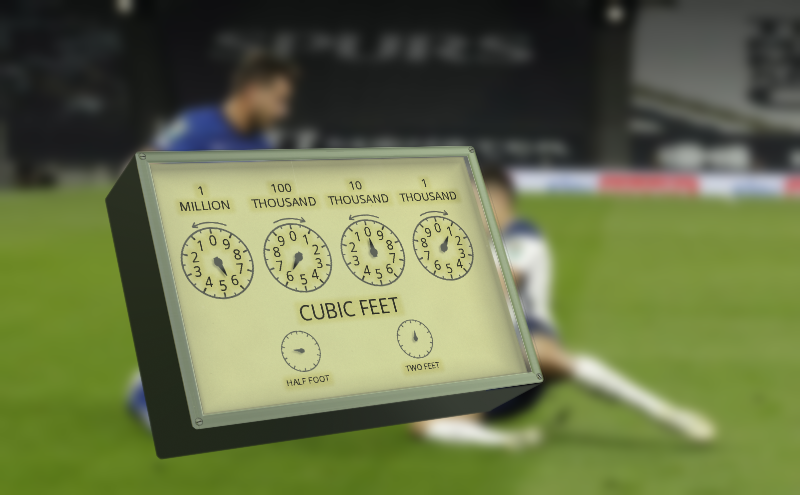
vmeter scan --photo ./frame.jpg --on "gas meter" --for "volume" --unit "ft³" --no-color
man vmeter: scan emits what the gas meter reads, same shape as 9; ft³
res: 560100; ft³
